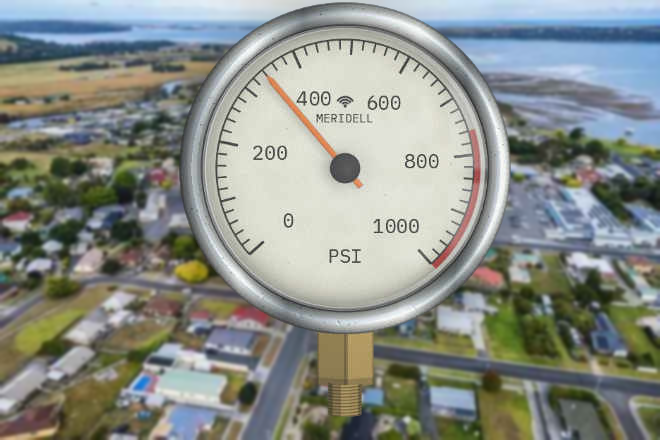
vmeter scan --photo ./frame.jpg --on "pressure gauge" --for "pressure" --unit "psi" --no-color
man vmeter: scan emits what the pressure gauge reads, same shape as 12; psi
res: 340; psi
